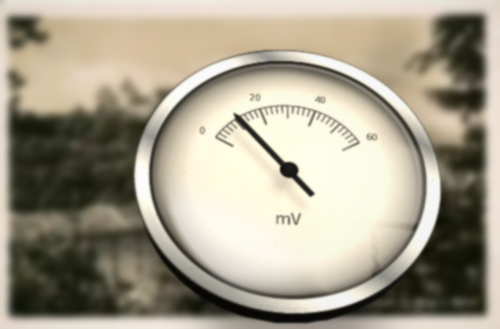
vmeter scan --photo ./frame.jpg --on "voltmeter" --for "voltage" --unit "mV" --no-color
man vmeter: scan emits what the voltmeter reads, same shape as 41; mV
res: 10; mV
